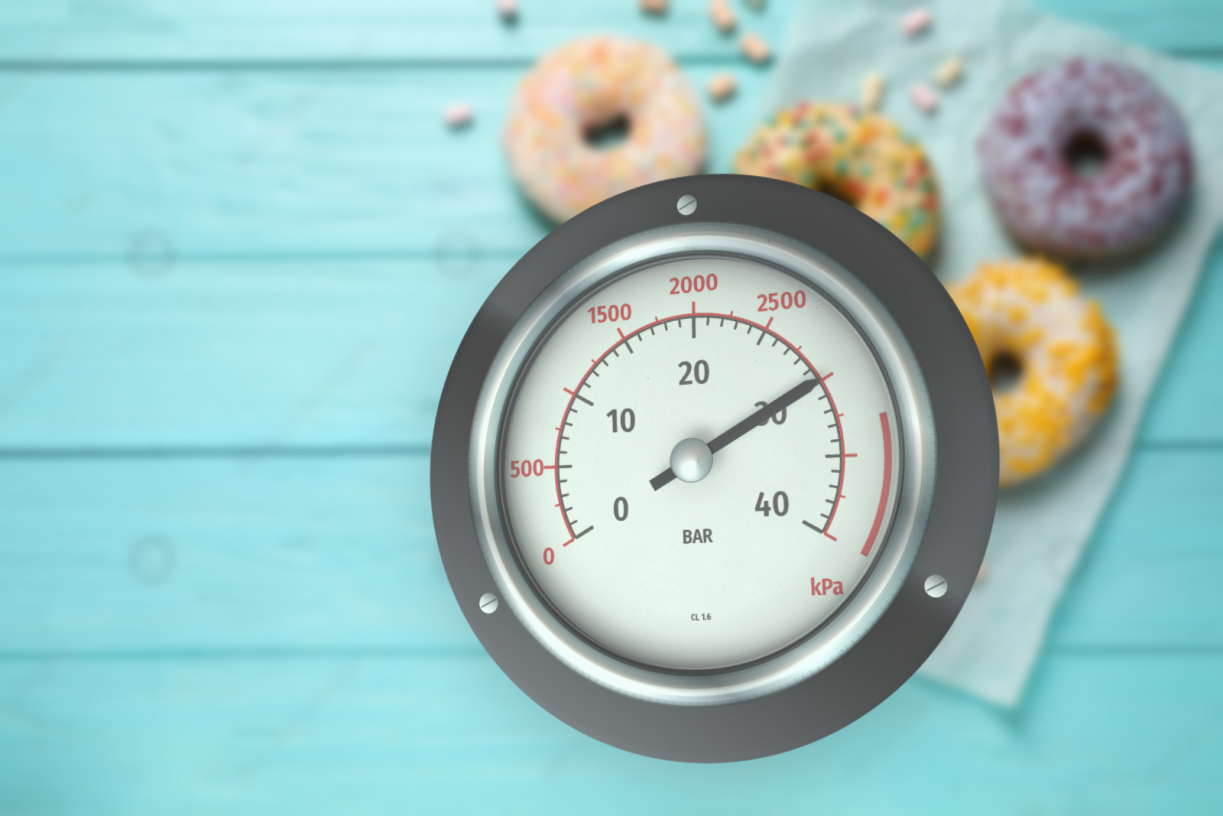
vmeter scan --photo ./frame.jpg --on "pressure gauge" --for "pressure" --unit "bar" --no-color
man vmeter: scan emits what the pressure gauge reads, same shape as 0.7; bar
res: 30; bar
